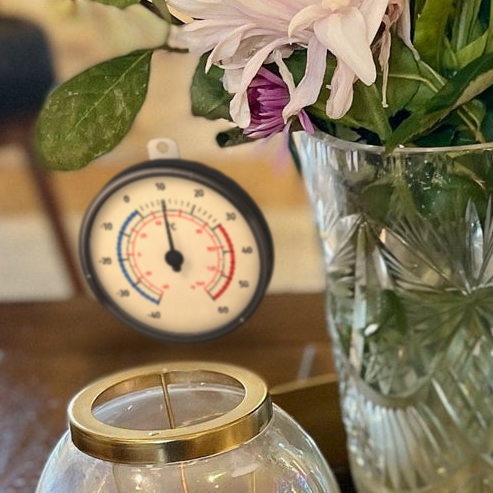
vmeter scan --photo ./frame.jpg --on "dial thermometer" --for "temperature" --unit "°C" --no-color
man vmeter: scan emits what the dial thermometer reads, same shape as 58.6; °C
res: 10; °C
